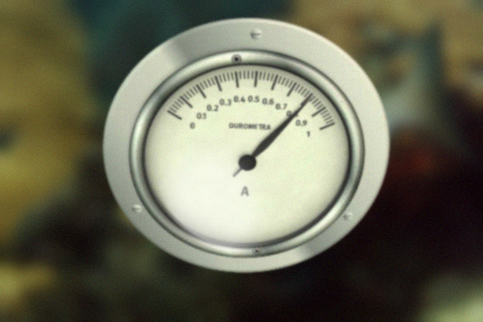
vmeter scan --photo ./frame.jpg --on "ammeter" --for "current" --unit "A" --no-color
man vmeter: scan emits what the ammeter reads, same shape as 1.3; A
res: 0.8; A
